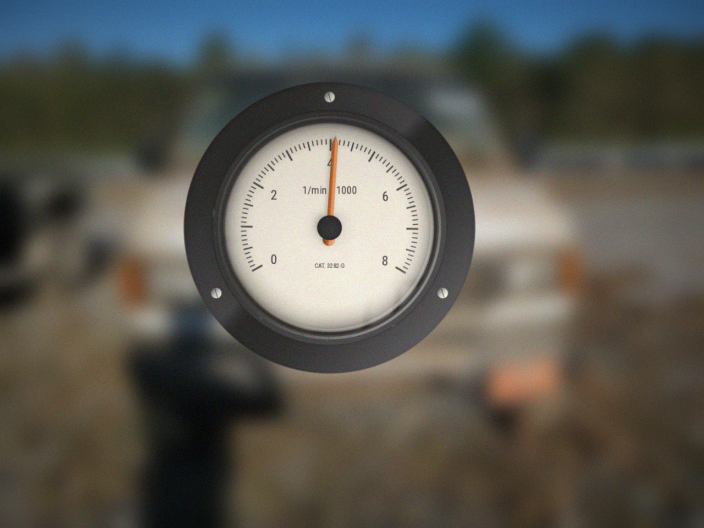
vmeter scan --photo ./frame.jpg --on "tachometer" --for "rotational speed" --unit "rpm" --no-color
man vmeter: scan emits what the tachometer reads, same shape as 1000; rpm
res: 4100; rpm
